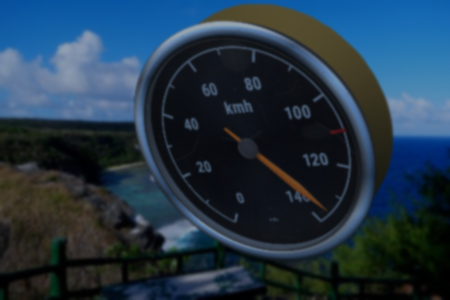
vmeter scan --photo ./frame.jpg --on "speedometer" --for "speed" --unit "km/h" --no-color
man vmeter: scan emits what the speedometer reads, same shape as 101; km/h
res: 135; km/h
